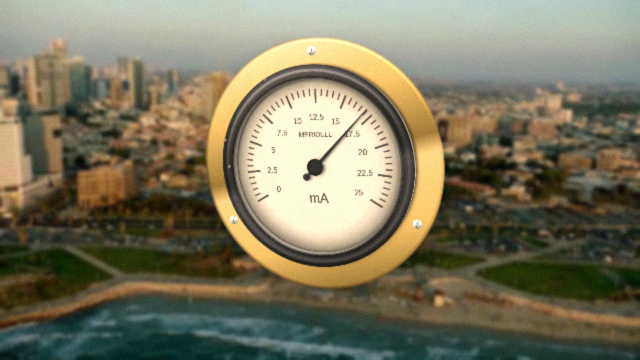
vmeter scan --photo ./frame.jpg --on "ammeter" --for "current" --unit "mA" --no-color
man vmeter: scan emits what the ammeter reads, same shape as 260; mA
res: 17; mA
